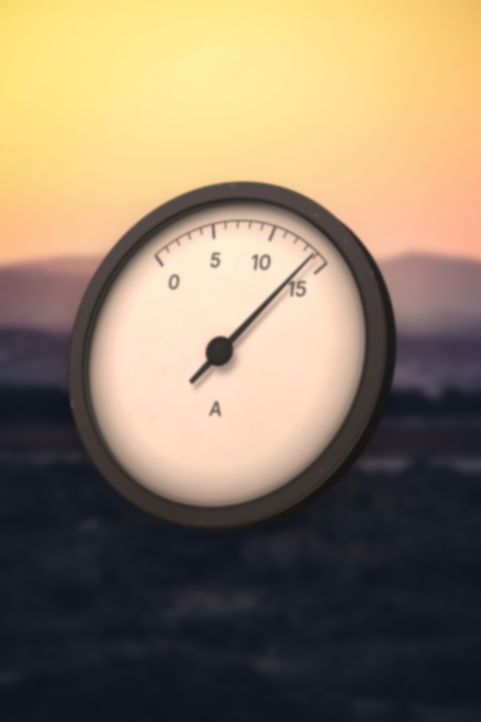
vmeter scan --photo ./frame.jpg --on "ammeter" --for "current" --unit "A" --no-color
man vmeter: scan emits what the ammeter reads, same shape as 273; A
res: 14; A
